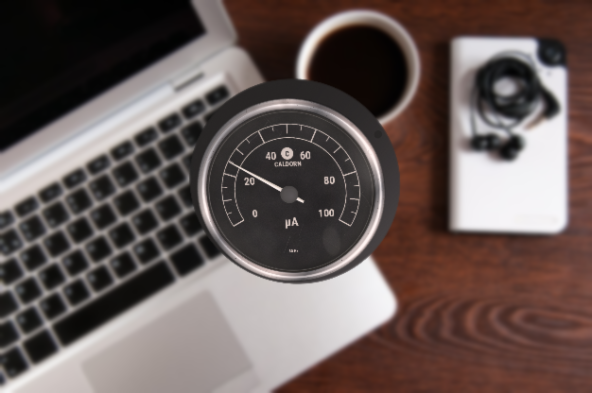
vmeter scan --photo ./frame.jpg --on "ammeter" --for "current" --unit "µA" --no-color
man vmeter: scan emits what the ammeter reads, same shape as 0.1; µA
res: 25; µA
